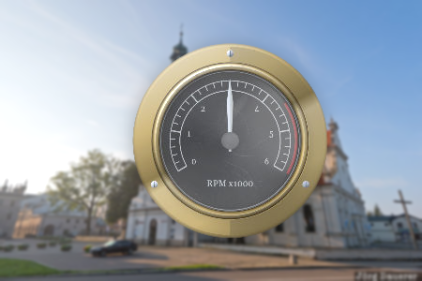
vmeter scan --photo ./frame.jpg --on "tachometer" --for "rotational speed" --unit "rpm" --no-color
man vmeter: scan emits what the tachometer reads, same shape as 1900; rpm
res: 3000; rpm
